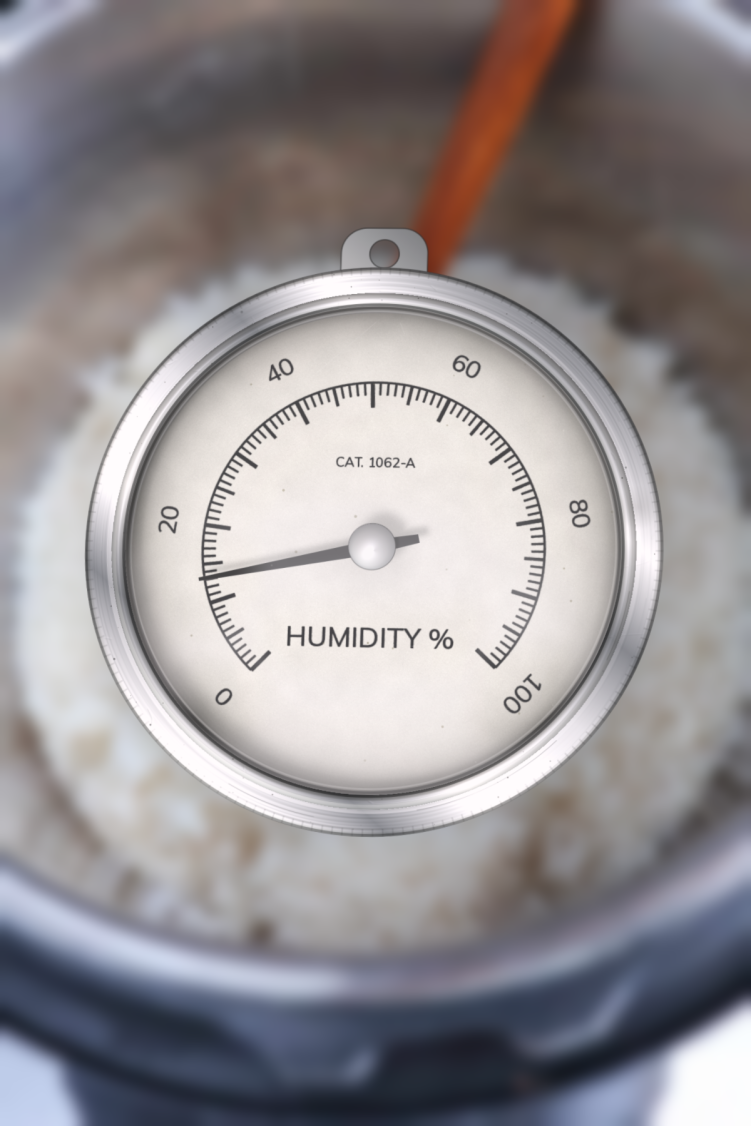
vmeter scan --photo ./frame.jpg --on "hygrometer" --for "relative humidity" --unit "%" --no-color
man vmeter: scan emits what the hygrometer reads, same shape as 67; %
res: 13; %
